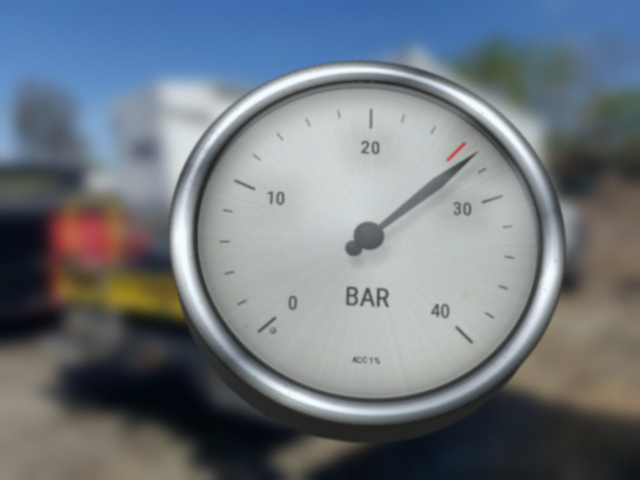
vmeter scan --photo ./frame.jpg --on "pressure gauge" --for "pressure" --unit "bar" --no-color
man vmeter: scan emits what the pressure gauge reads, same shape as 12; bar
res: 27; bar
